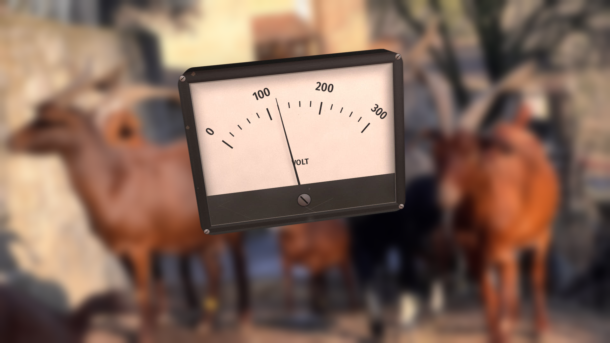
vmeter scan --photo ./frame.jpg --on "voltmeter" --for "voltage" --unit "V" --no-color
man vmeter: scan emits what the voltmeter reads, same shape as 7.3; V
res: 120; V
